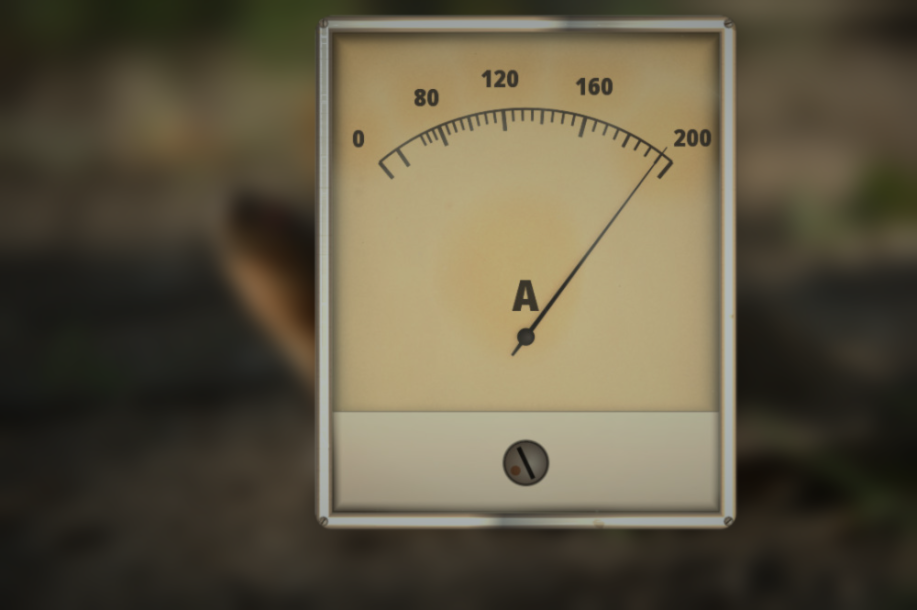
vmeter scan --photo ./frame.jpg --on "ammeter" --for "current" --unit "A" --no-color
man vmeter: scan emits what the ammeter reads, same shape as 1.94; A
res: 195; A
